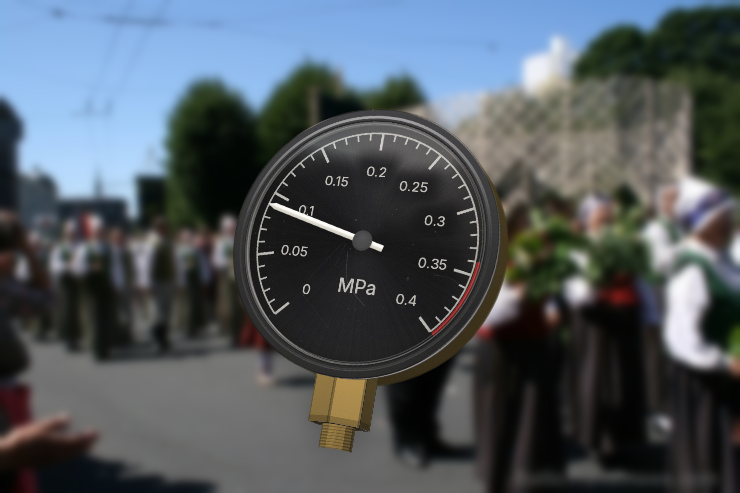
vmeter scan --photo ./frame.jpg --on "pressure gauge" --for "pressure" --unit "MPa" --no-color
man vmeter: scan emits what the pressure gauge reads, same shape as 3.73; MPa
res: 0.09; MPa
